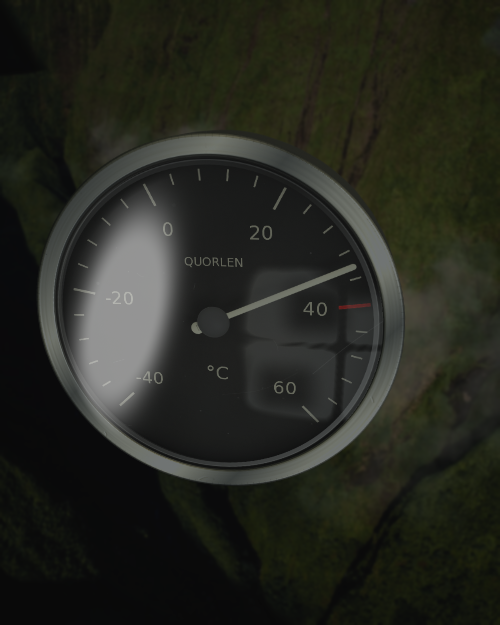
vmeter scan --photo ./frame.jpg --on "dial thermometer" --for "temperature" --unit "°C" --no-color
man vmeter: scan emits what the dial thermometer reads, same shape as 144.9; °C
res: 34; °C
